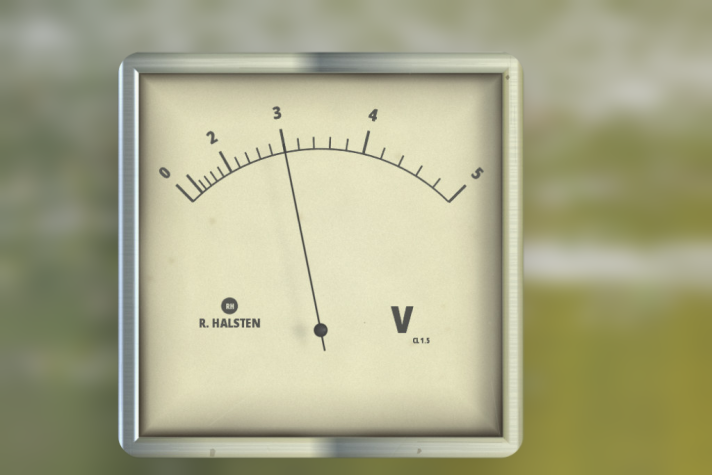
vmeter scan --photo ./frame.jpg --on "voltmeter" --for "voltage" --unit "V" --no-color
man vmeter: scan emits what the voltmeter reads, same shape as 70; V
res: 3; V
